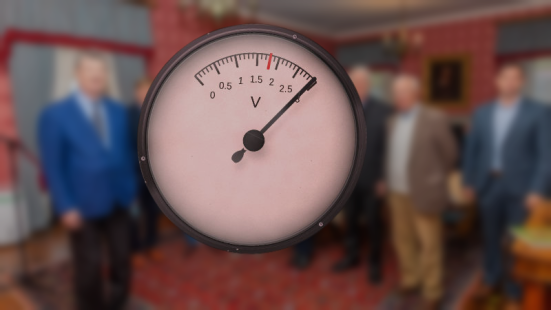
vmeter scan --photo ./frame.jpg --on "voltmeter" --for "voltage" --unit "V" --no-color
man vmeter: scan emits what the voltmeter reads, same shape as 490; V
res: 2.9; V
